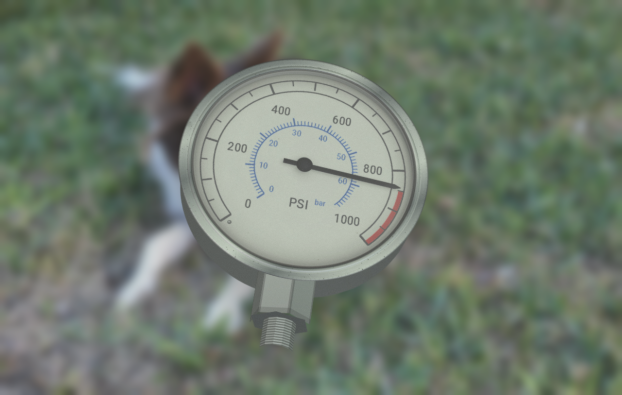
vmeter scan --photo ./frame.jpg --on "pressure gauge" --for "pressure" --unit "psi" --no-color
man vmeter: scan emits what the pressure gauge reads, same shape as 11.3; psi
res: 850; psi
